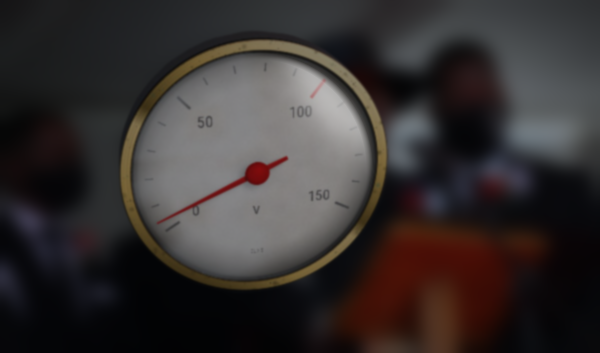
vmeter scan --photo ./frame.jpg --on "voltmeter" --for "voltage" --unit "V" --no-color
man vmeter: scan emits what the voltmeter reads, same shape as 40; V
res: 5; V
